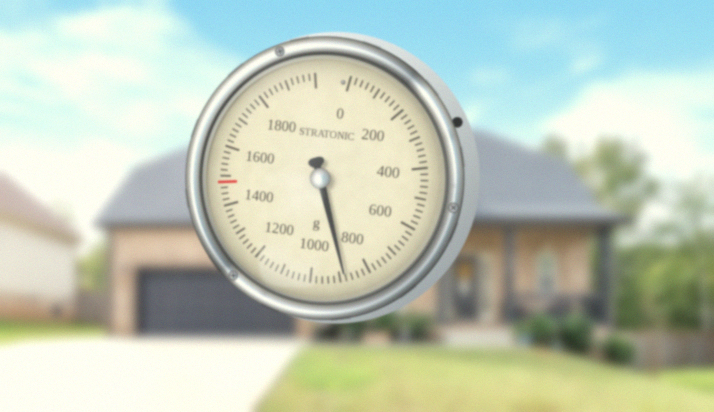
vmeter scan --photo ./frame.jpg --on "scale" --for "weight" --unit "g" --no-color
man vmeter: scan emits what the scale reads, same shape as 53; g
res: 880; g
